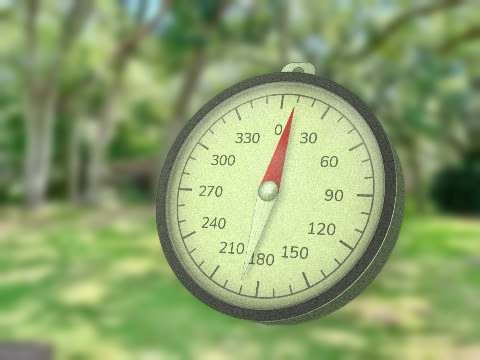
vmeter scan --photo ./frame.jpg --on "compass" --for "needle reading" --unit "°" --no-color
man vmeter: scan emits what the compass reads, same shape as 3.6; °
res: 10; °
